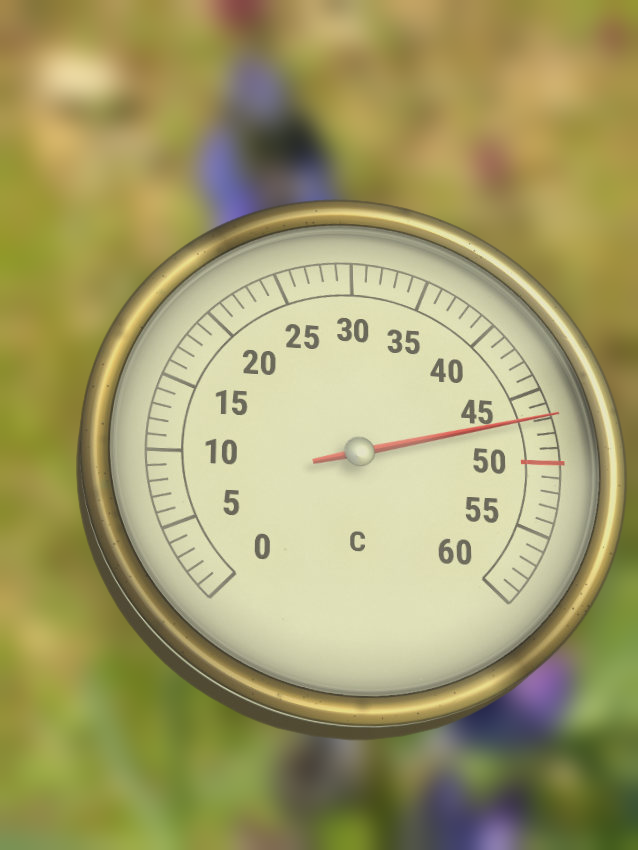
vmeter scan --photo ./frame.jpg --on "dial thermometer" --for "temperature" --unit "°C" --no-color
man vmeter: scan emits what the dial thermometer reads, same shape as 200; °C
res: 47; °C
